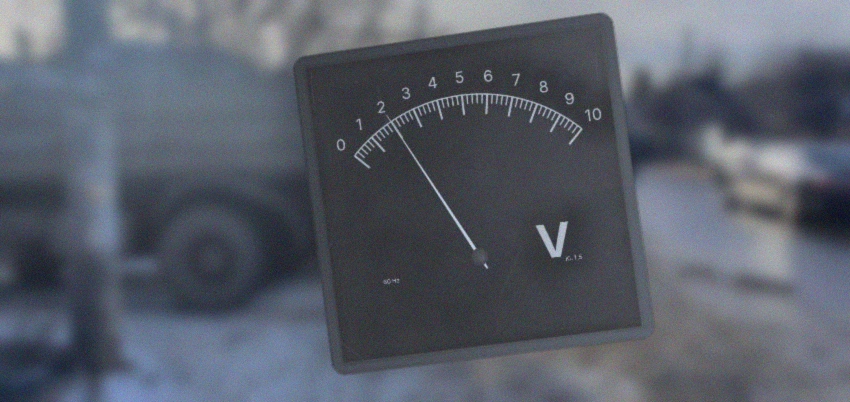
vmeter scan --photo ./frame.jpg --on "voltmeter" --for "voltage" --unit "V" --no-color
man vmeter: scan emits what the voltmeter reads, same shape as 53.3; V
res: 2; V
